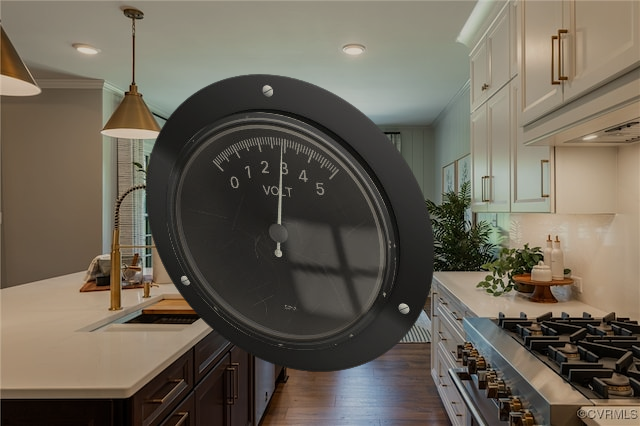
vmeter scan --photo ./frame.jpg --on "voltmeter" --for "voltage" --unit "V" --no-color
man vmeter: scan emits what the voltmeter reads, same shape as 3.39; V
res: 3; V
